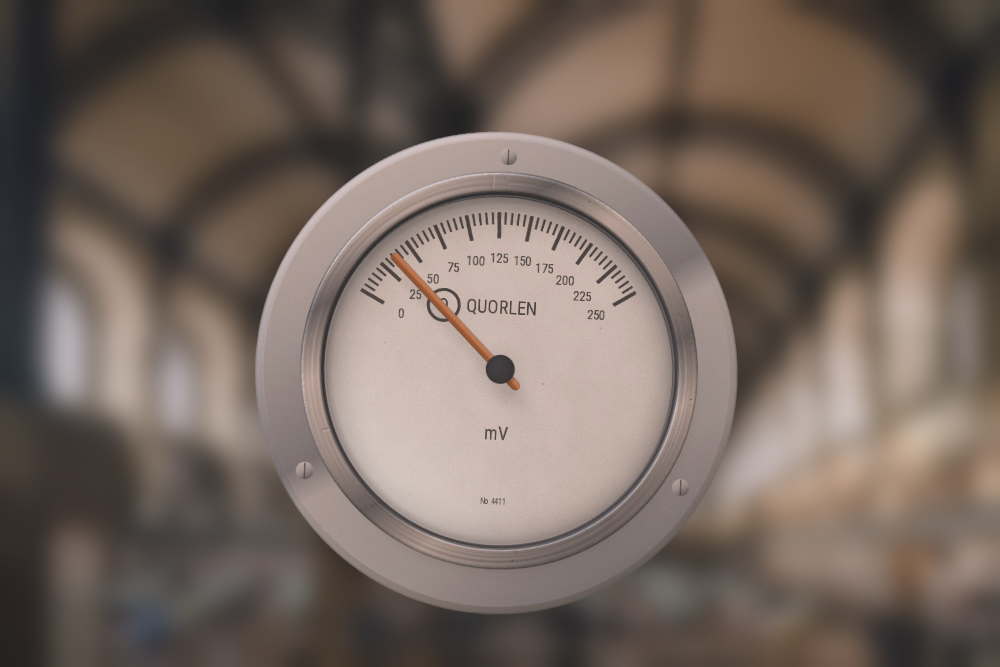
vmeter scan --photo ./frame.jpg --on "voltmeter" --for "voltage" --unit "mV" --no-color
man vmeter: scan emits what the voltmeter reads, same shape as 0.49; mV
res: 35; mV
